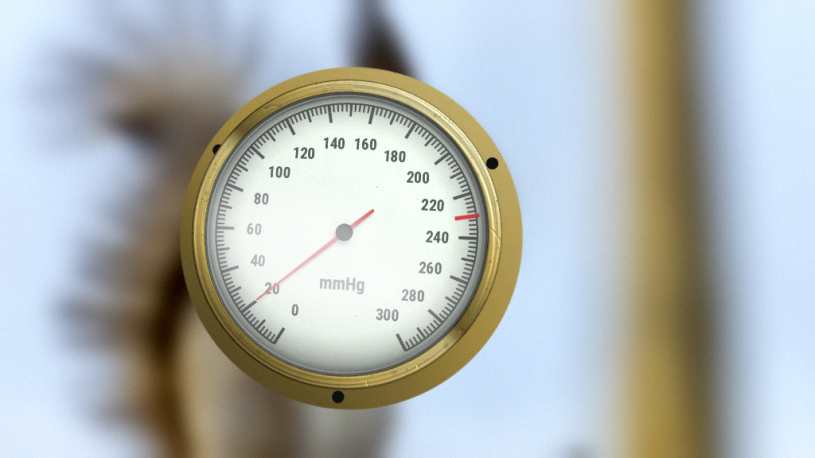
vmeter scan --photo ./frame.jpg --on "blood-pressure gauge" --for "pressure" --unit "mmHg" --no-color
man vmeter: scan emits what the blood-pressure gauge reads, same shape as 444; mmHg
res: 20; mmHg
